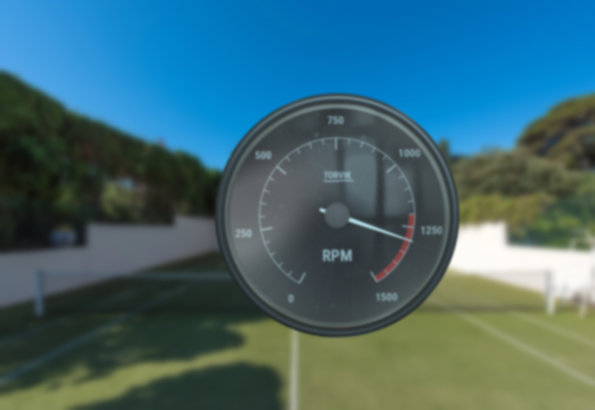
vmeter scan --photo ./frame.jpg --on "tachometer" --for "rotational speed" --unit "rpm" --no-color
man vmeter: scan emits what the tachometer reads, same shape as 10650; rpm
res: 1300; rpm
